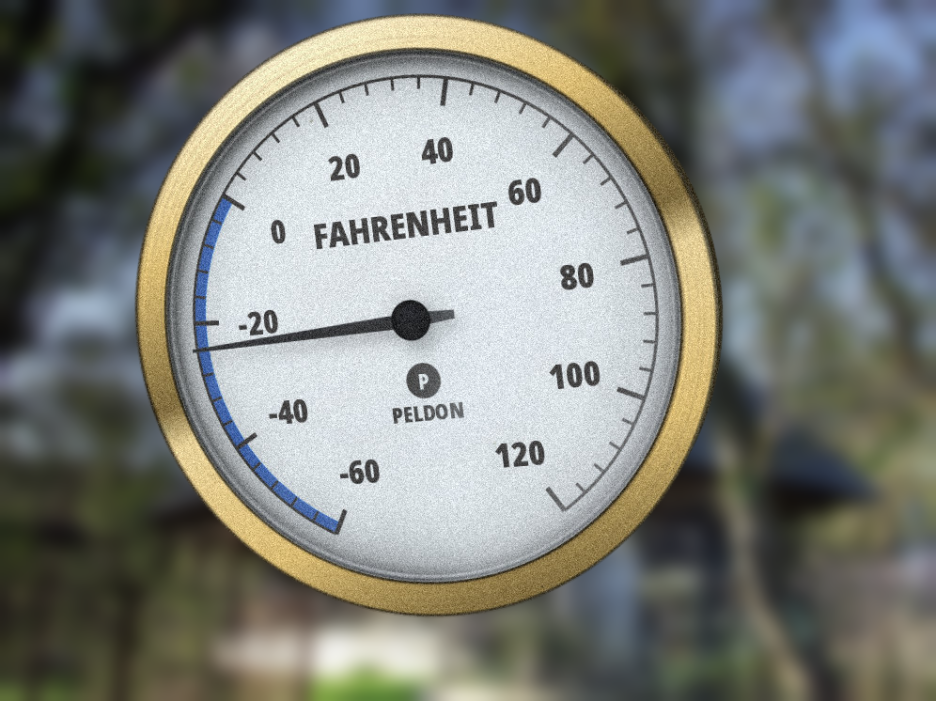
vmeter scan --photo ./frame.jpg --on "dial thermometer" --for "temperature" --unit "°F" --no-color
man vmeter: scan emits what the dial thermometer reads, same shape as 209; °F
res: -24; °F
